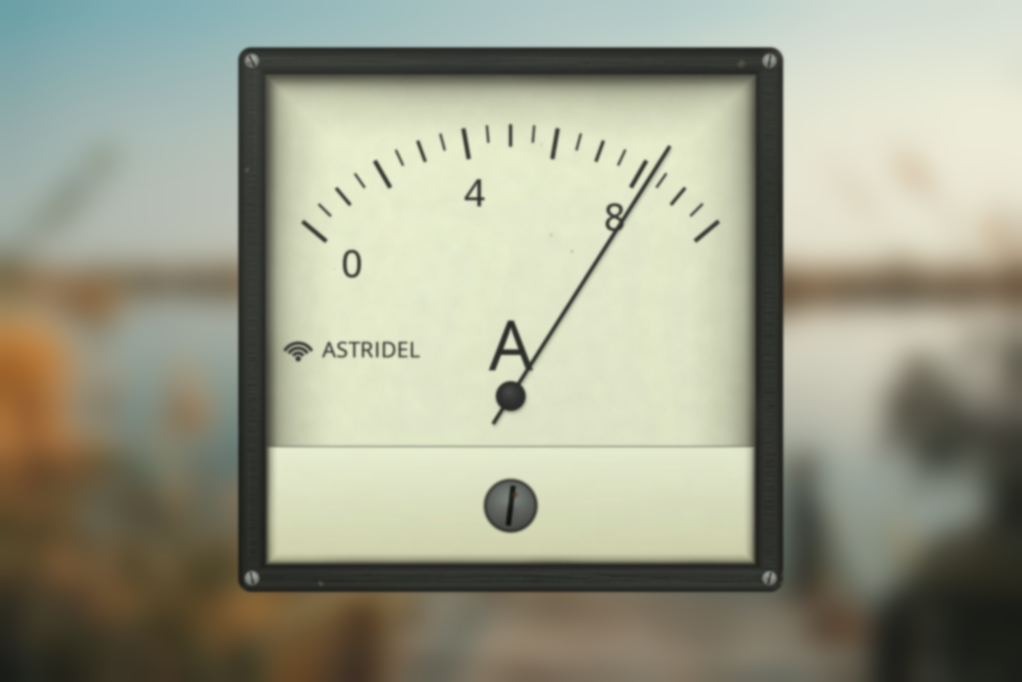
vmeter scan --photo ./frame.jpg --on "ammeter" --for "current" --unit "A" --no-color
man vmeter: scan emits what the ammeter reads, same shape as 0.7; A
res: 8.25; A
